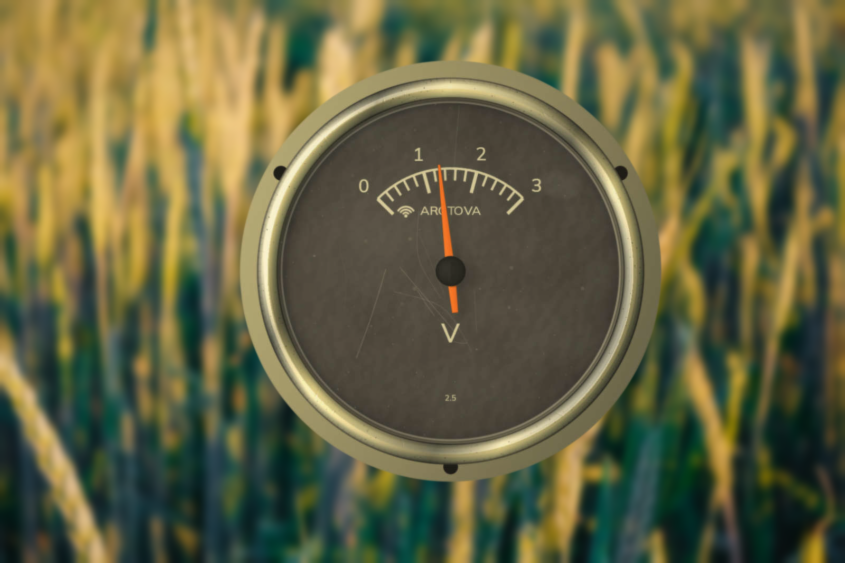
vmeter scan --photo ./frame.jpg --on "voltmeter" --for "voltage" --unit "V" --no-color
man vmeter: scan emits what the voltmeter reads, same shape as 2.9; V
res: 1.3; V
